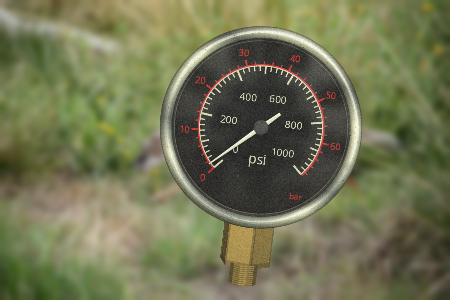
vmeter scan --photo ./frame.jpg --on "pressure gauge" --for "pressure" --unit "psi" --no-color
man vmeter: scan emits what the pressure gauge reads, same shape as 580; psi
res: 20; psi
